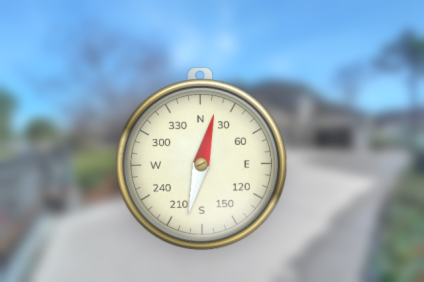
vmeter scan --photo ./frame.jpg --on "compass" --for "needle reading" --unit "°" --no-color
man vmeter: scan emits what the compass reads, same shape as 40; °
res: 15; °
